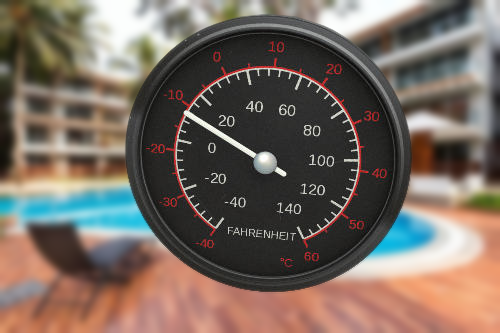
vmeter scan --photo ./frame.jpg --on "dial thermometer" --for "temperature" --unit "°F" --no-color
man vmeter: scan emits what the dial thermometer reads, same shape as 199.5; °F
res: 12; °F
